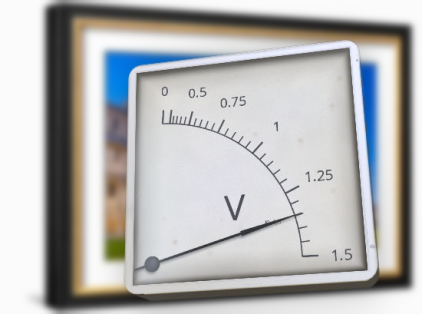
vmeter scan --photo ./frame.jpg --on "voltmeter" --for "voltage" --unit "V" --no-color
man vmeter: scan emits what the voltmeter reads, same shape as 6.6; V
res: 1.35; V
